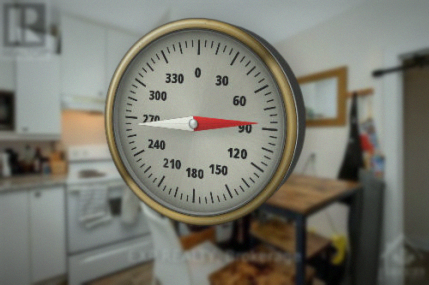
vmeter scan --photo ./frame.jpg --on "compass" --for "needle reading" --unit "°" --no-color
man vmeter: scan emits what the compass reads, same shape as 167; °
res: 85; °
